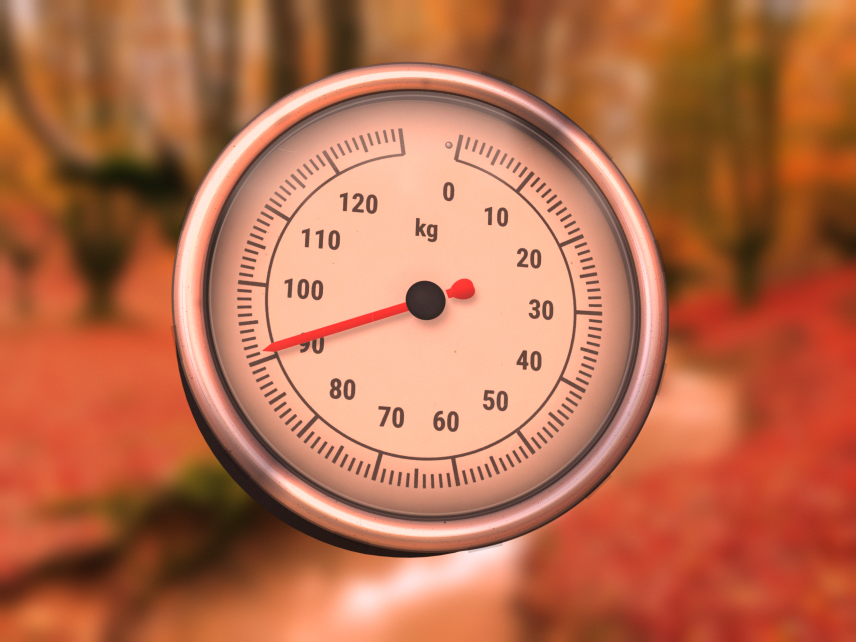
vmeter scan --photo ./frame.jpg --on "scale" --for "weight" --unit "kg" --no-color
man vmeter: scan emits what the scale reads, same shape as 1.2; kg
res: 91; kg
